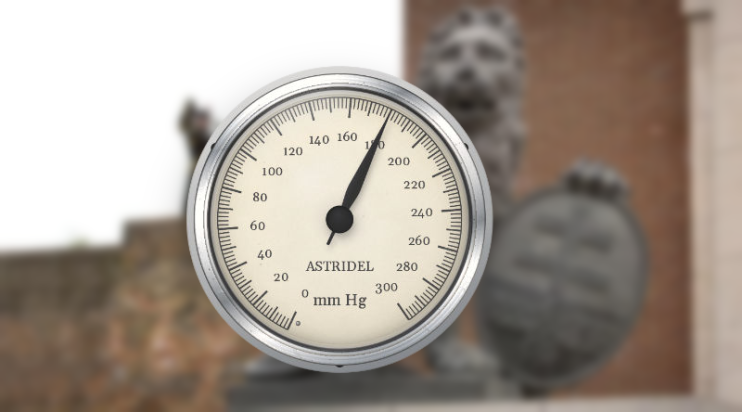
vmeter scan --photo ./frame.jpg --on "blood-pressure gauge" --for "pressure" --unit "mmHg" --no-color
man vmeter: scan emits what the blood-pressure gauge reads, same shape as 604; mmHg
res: 180; mmHg
